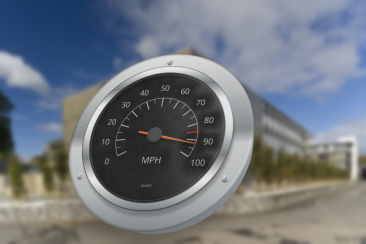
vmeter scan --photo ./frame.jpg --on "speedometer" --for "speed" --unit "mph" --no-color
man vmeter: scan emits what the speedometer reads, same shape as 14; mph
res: 92.5; mph
